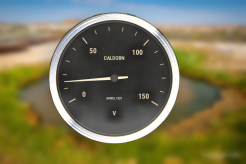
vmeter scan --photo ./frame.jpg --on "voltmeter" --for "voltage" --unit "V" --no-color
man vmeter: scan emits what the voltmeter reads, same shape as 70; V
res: 15; V
